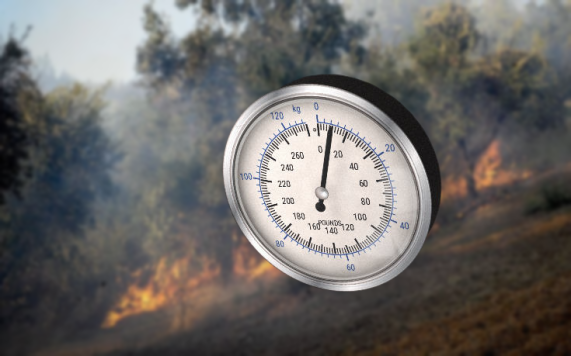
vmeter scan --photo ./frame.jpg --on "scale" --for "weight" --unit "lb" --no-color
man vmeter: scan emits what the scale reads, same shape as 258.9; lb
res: 10; lb
